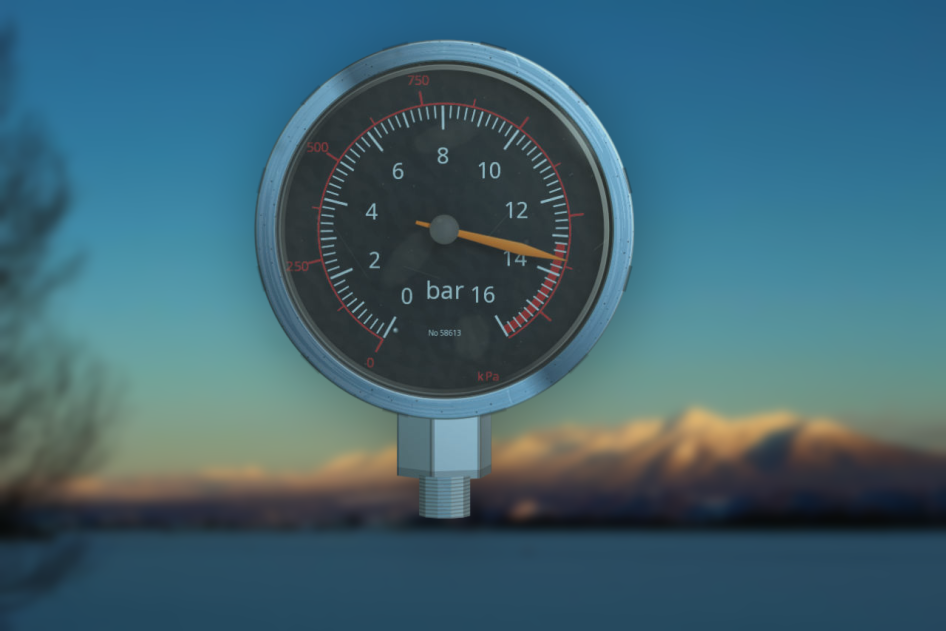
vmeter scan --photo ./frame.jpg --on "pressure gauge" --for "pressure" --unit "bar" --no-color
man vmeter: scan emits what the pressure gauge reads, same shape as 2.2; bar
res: 13.6; bar
